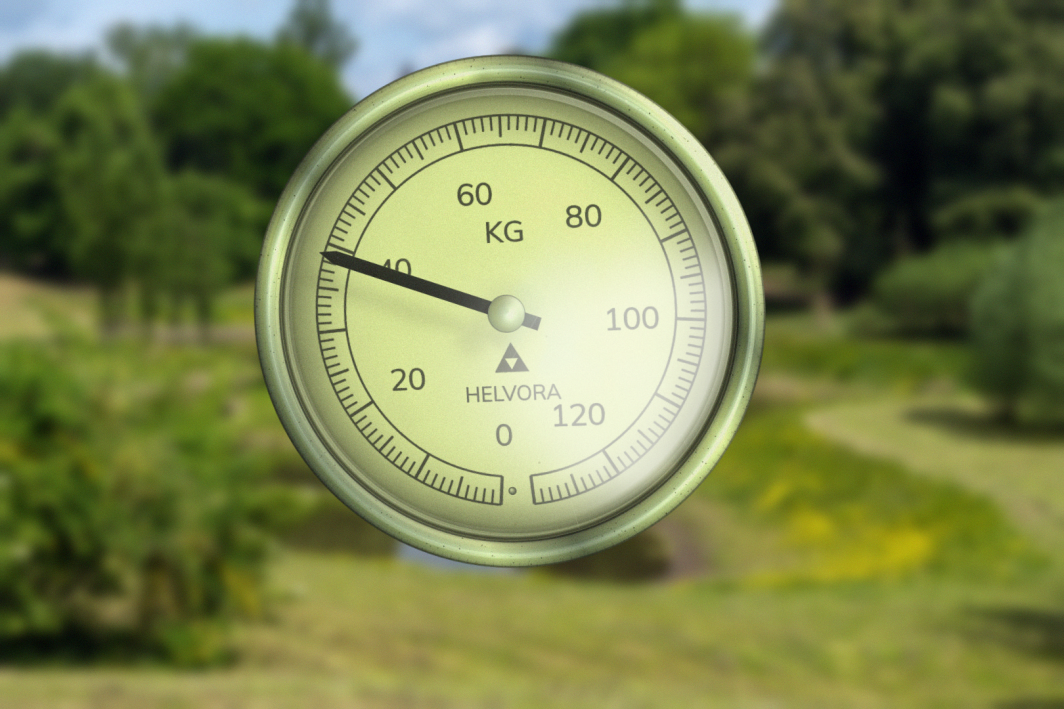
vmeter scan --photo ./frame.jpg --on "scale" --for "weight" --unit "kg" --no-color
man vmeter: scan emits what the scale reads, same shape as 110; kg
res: 39; kg
